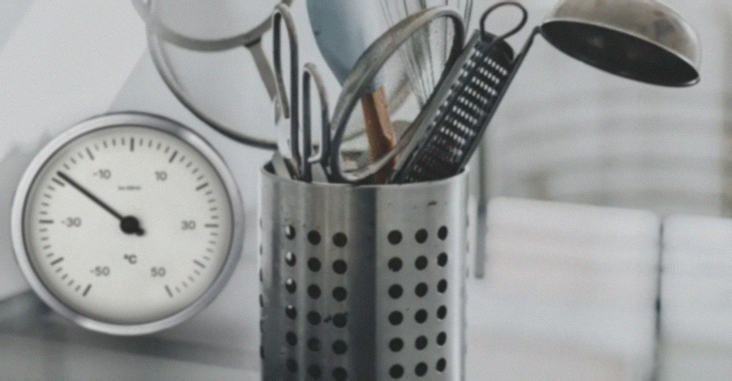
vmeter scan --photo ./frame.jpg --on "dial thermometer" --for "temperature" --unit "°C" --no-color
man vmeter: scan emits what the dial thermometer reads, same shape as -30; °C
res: -18; °C
